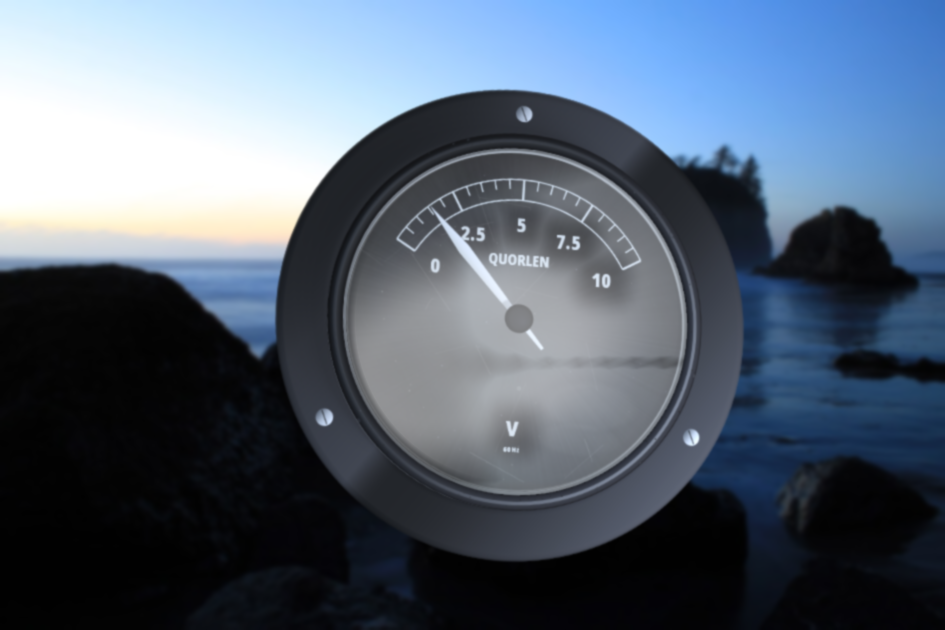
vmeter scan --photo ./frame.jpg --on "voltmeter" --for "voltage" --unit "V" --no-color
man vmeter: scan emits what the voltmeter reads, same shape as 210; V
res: 1.5; V
